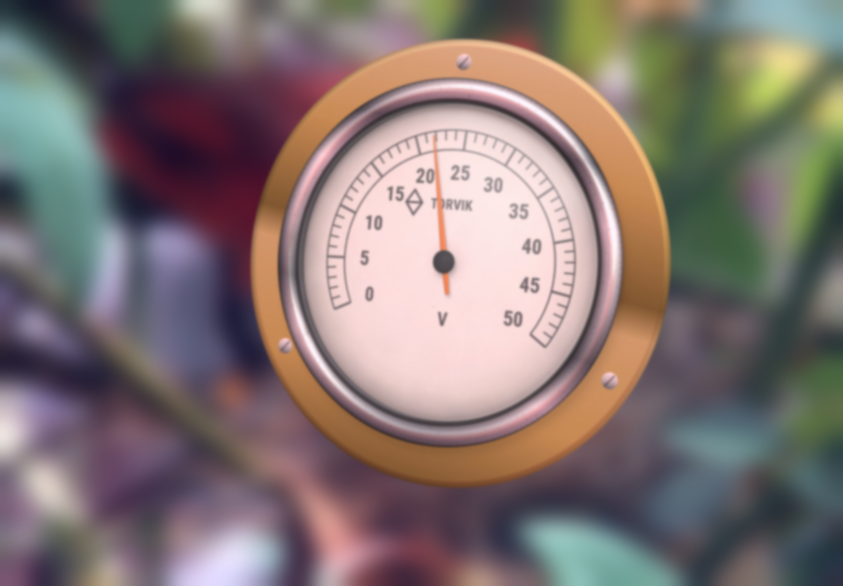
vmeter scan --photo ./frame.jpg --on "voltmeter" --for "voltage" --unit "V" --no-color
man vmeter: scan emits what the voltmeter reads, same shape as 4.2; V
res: 22; V
